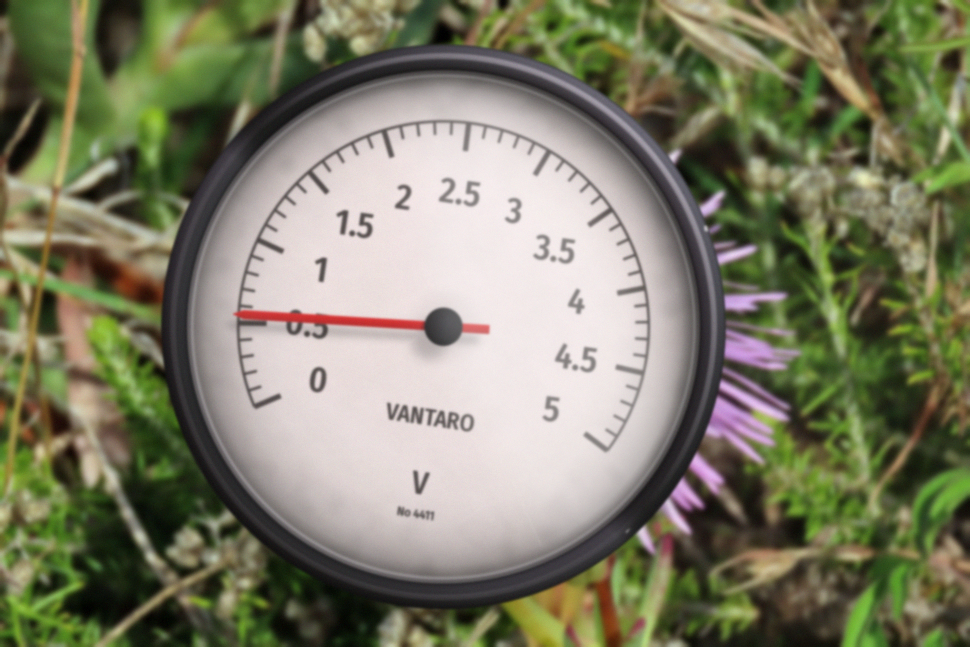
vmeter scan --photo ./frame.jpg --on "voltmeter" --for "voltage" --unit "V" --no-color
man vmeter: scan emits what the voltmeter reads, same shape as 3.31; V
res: 0.55; V
